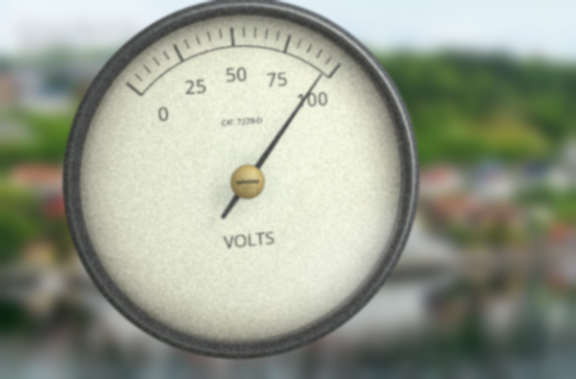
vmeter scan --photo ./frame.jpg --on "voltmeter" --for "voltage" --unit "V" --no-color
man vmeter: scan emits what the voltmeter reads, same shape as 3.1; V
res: 95; V
